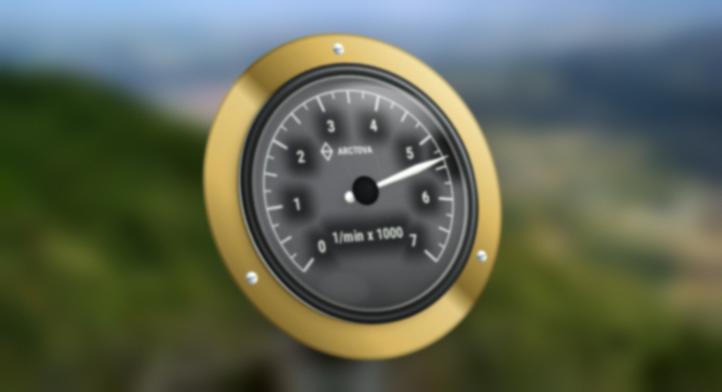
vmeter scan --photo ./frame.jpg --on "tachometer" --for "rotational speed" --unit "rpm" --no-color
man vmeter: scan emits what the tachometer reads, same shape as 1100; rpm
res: 5375; rpm
